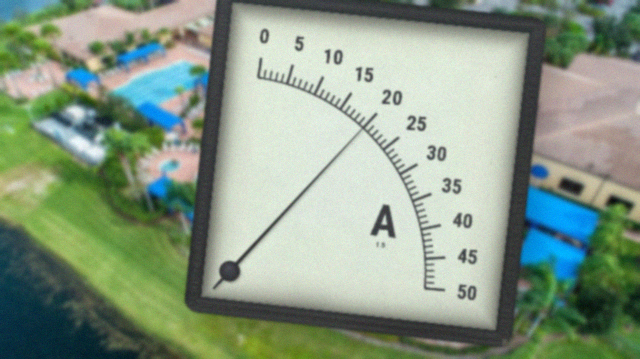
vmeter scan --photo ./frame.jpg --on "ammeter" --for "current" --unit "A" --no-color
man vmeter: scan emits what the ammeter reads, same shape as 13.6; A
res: 20; A
